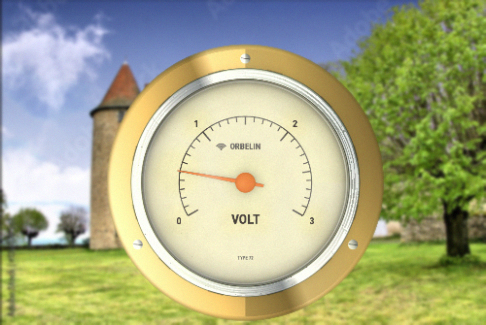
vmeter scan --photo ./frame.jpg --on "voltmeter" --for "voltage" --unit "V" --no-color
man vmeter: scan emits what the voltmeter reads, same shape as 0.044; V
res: 0.5; V
